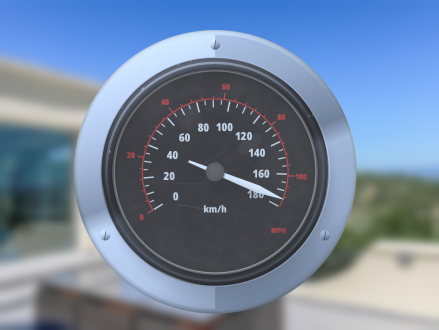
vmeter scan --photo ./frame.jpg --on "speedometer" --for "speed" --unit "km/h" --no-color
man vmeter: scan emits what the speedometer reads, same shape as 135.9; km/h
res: 175; km/h
